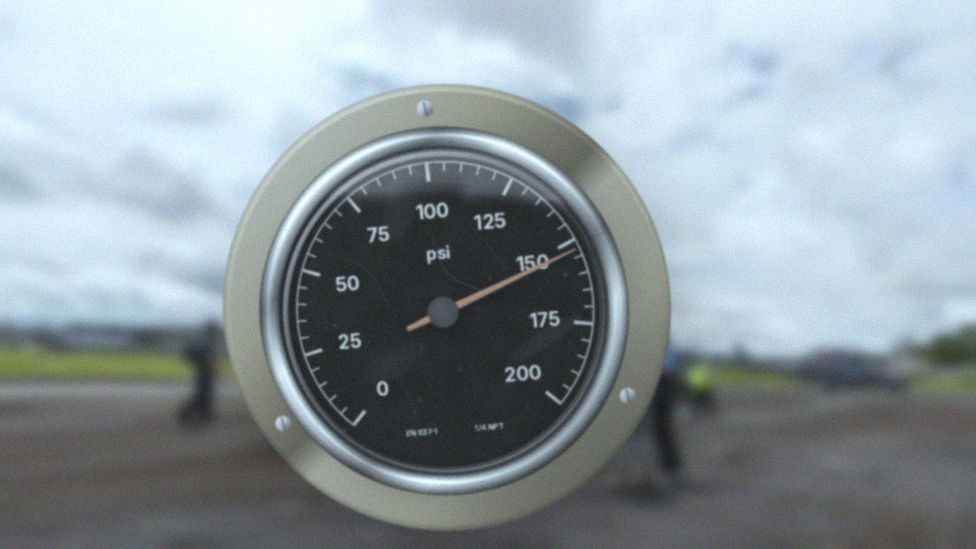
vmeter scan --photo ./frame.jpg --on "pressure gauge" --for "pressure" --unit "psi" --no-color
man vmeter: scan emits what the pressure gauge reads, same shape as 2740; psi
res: 152.5; psi
